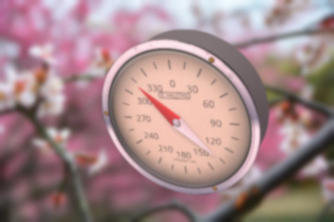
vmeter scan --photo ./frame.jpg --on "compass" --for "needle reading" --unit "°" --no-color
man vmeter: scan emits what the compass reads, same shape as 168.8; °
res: 315; °
